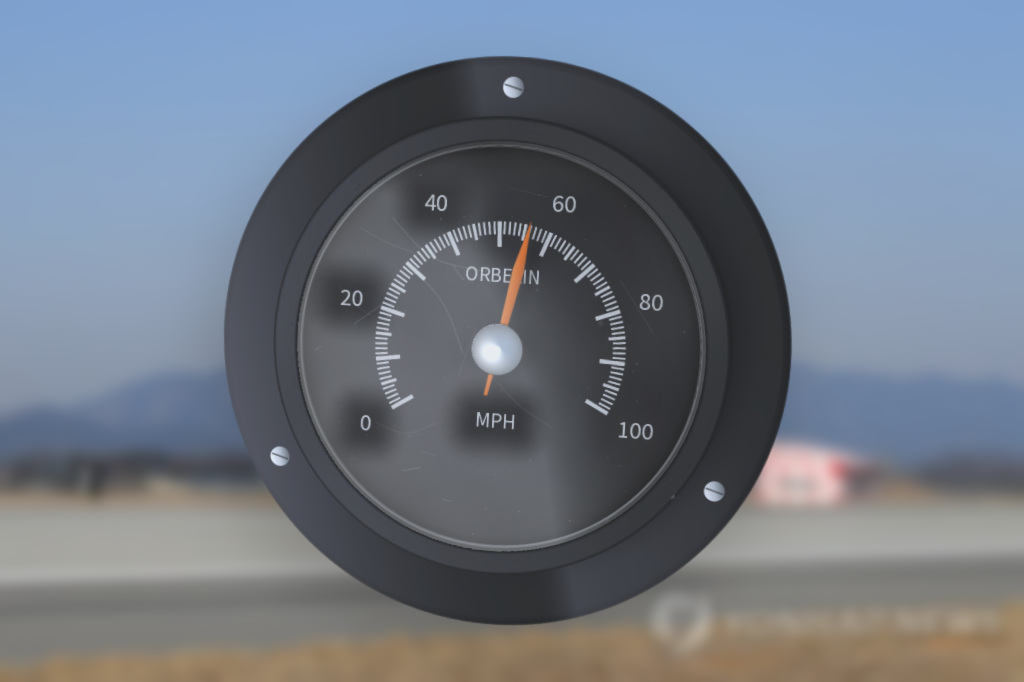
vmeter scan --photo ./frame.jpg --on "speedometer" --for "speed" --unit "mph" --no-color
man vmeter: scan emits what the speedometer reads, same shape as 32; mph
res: 56; mph
